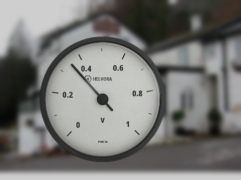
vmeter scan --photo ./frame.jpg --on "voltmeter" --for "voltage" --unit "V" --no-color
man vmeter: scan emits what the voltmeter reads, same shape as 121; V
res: 0.35; V
